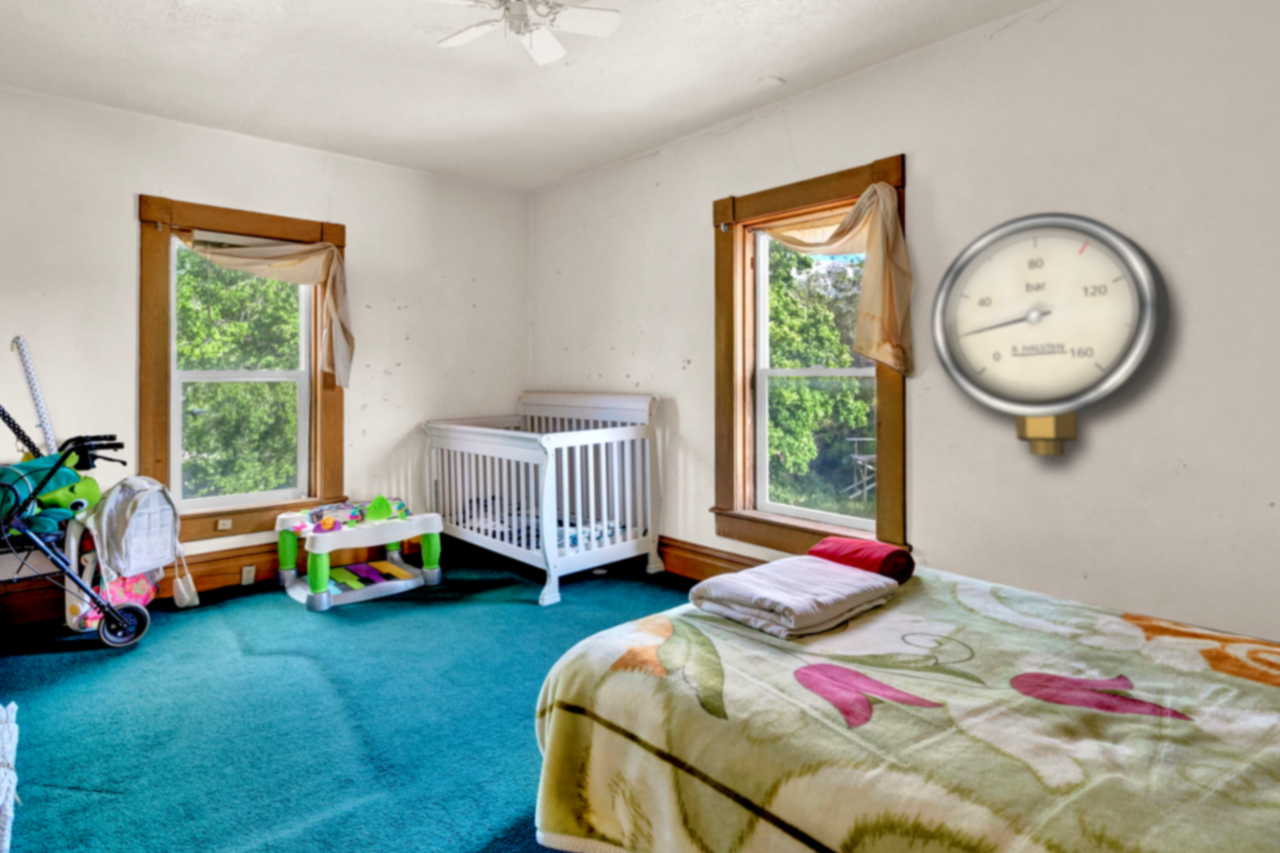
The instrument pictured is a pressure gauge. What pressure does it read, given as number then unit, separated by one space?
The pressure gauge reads 20 bar
